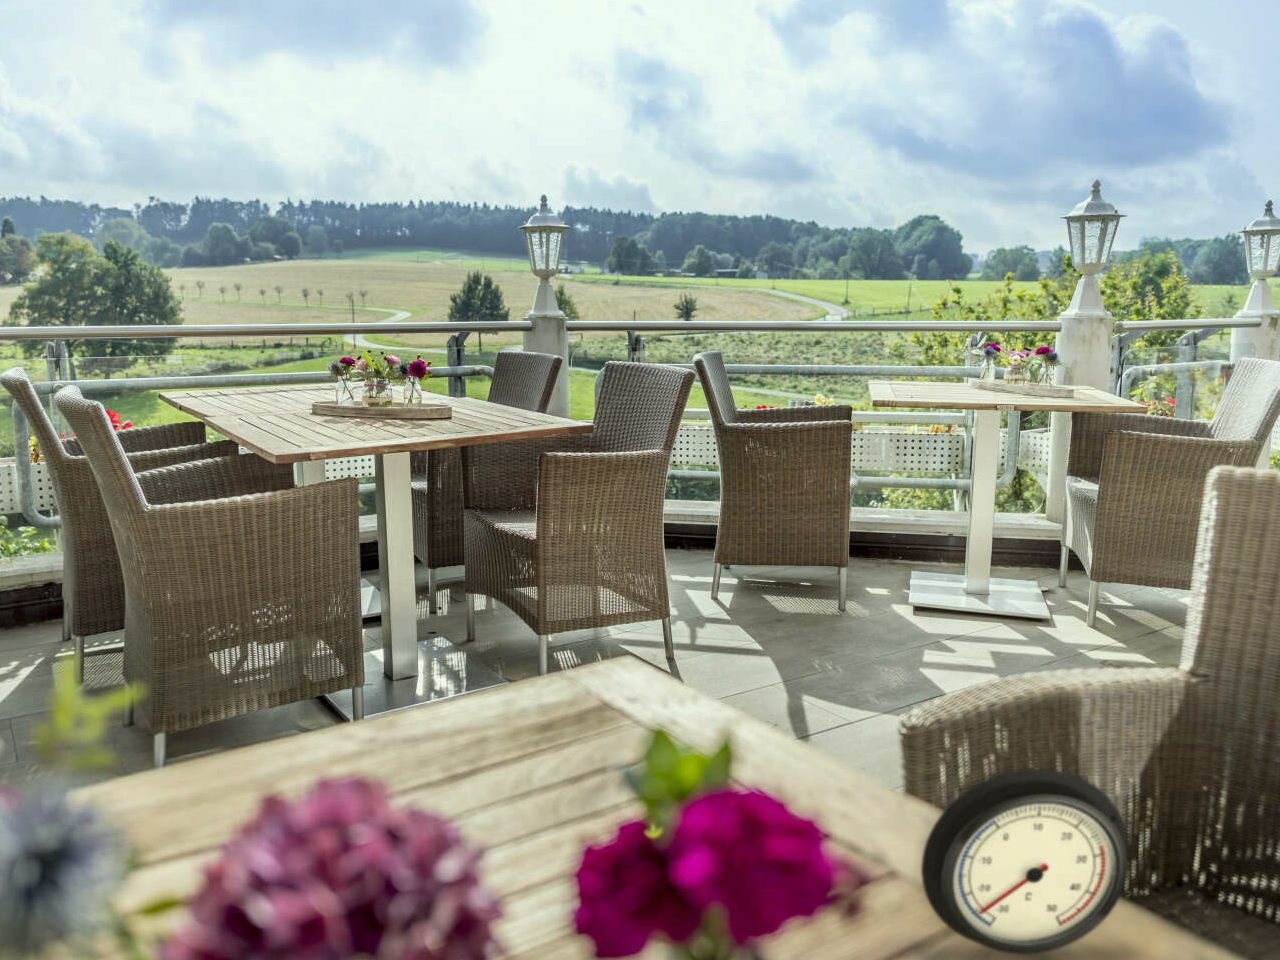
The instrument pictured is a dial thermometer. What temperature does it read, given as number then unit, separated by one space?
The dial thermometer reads -25 °C
